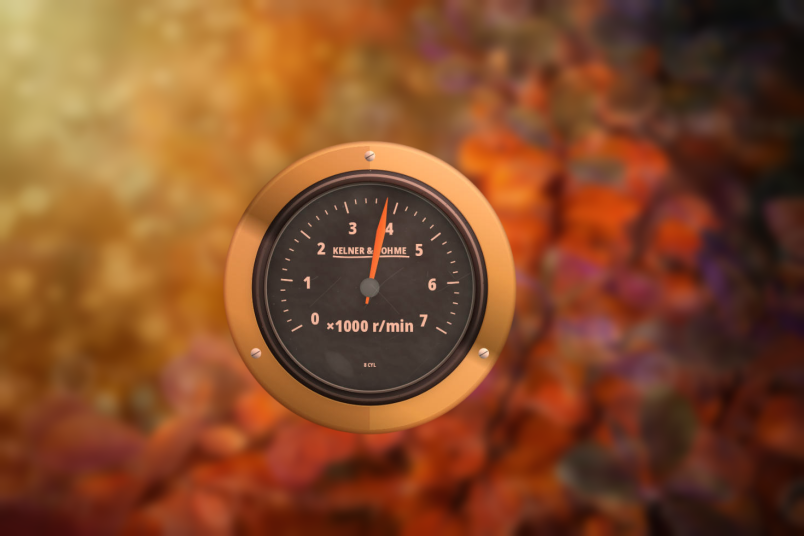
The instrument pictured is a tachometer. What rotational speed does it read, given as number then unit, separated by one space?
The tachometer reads 3800 rpm
